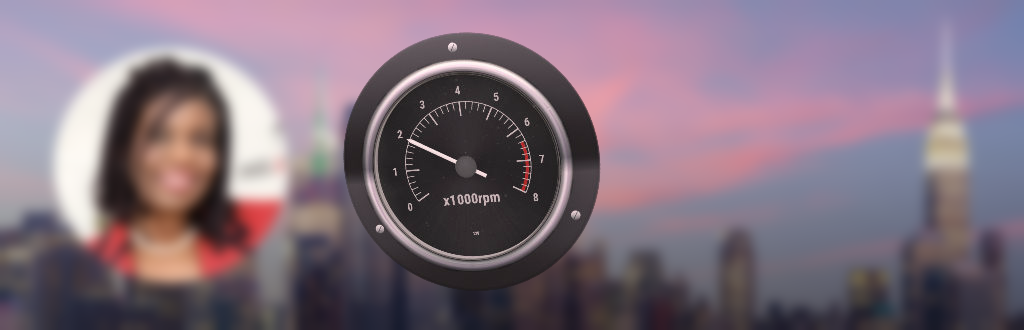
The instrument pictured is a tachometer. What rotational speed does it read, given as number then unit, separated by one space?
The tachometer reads 2000 rpm
